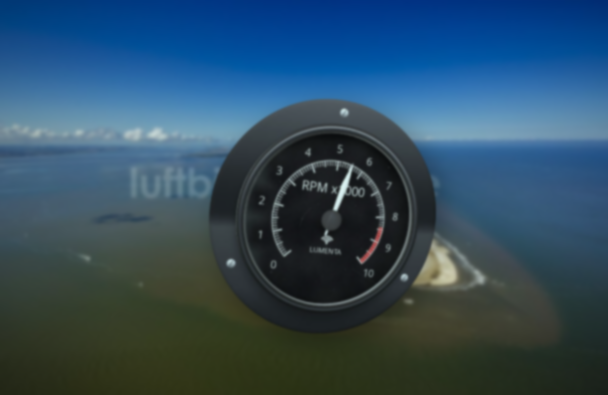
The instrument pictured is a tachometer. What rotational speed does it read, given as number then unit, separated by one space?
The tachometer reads 5500 rpm
